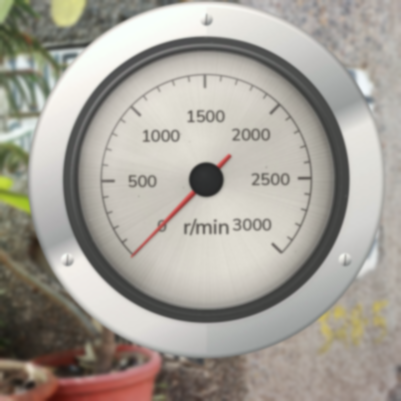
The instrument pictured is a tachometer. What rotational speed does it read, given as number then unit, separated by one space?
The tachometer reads 0 rpm
